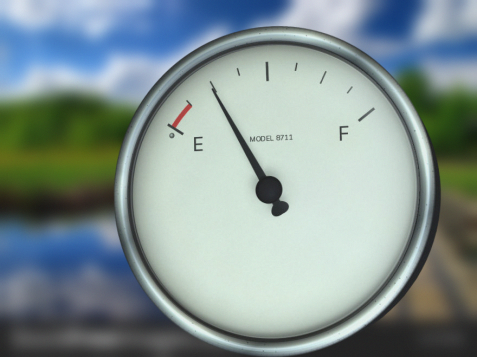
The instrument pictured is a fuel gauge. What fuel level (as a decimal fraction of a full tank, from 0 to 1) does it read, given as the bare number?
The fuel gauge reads 0.25
